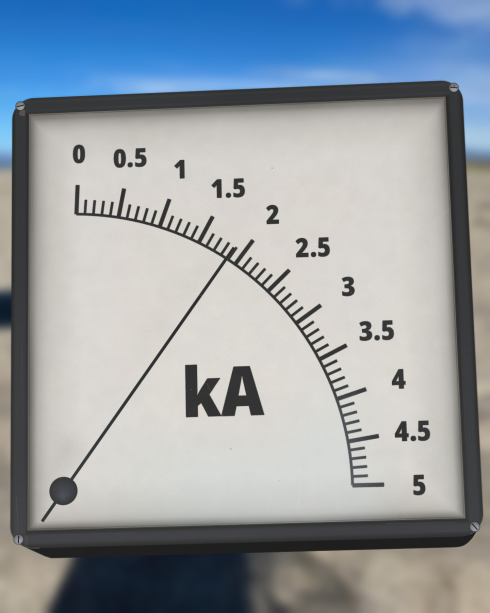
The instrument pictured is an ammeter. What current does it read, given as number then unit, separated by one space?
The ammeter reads 1.9 kA
